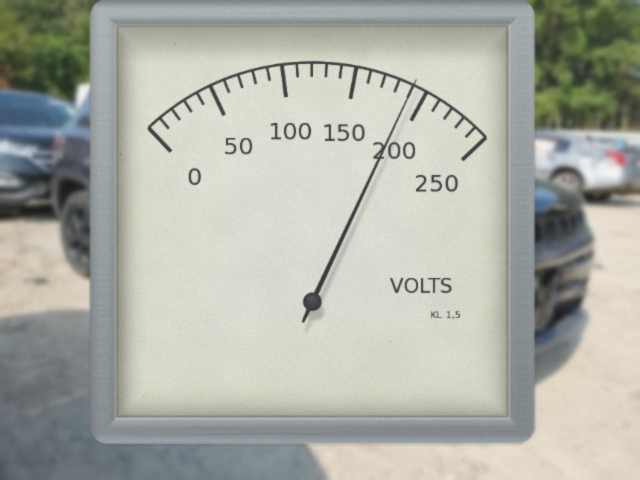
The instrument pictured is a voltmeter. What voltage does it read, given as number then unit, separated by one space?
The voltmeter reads 190 V
